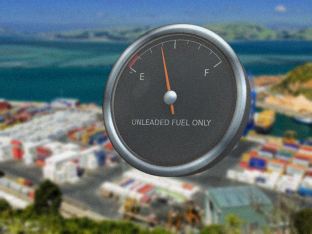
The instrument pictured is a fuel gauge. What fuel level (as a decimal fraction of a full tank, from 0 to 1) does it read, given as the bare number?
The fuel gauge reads 0.375
